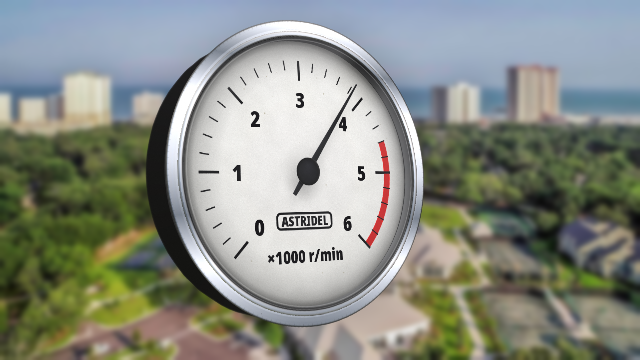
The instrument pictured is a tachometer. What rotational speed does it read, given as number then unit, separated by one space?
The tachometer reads 3800 rpm
